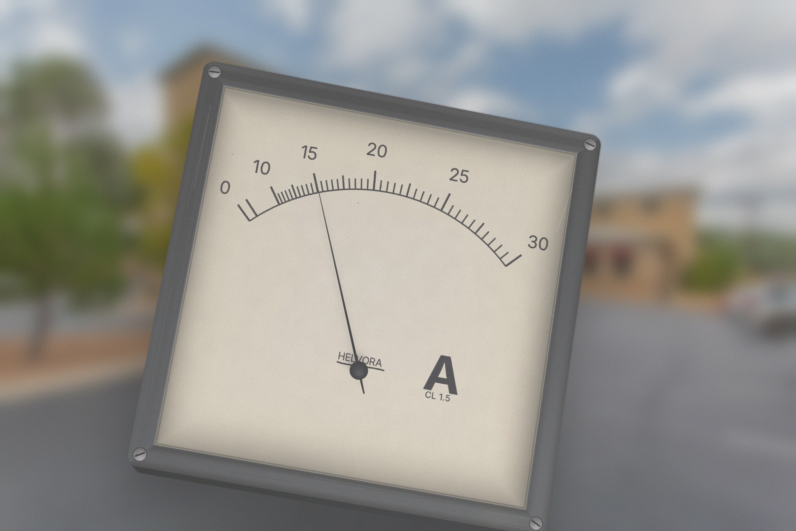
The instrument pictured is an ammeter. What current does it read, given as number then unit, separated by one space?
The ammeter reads 15 A
